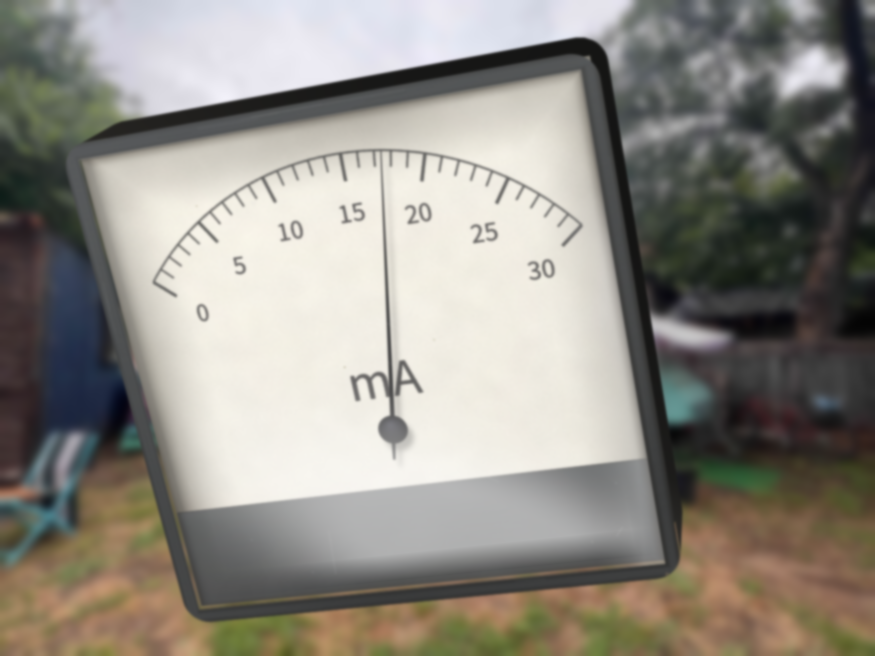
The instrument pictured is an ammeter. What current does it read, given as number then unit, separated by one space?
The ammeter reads 17.5 mA
